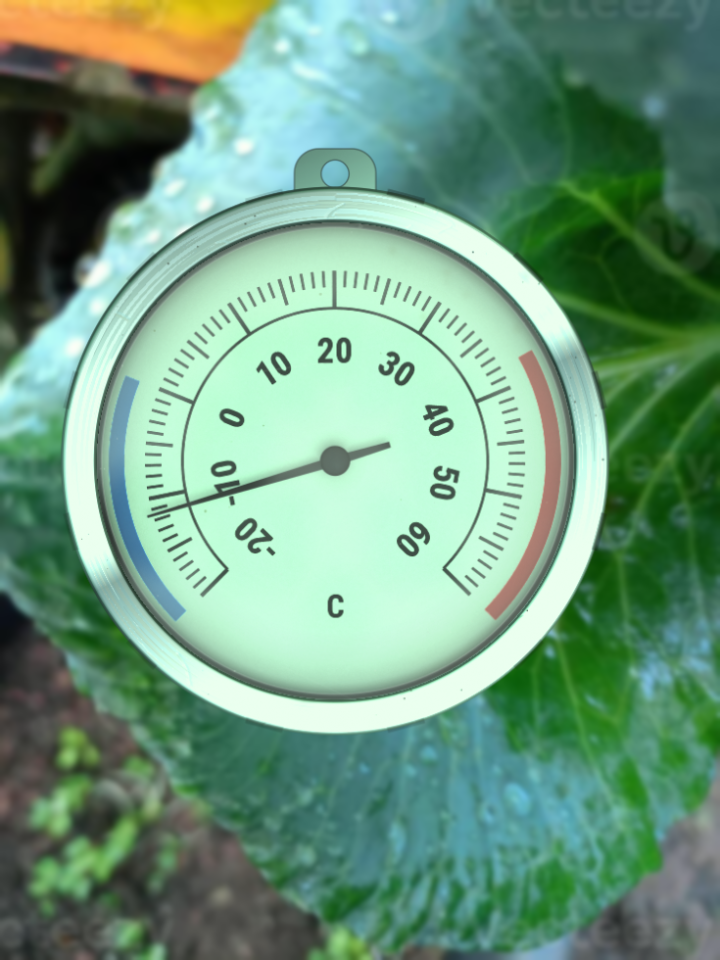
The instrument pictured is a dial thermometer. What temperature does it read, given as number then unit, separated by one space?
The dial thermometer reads -11.5 °C
